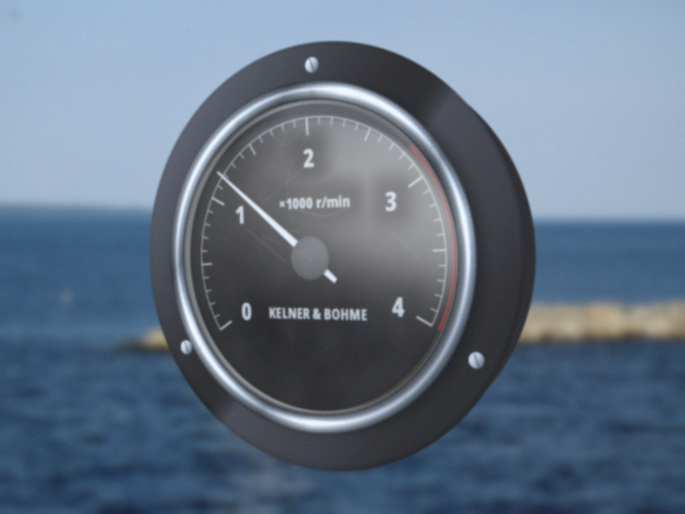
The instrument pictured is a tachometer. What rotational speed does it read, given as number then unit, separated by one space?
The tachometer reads 1200 rpm
